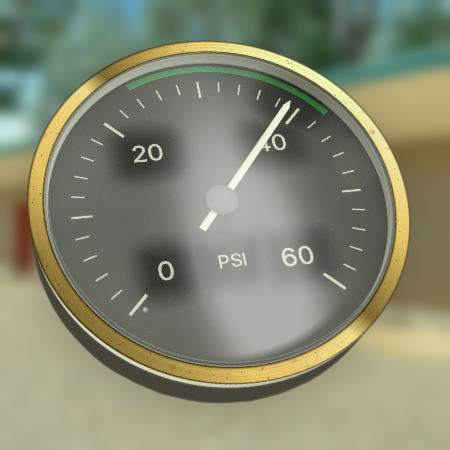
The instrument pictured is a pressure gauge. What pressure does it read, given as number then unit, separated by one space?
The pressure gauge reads 39 psi
